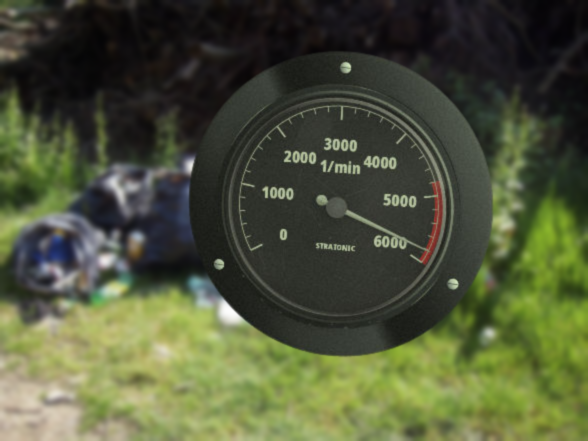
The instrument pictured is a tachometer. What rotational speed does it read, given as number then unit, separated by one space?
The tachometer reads 5800 rpm
